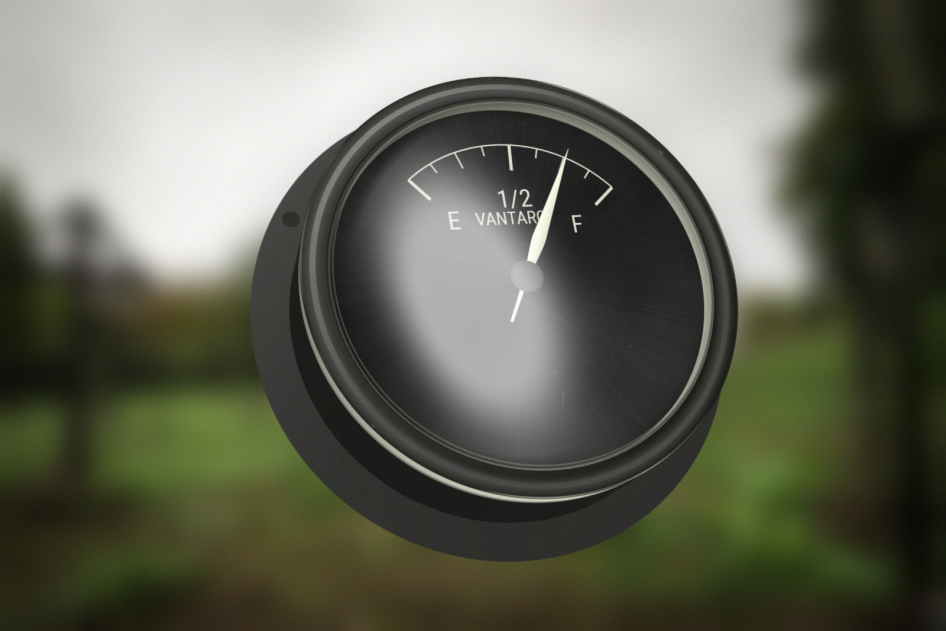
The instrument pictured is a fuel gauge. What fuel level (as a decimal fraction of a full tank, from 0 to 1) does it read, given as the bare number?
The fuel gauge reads 0.75
